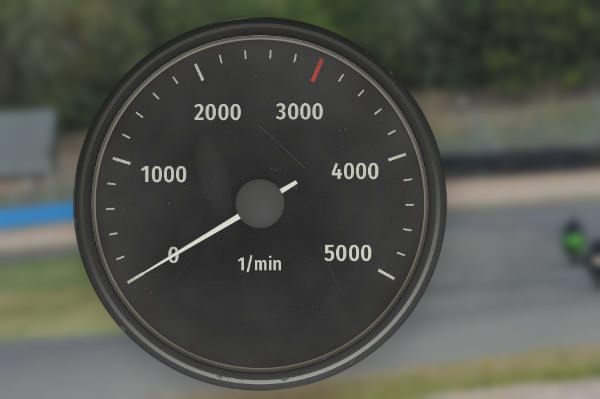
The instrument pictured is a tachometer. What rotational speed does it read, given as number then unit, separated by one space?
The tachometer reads 0 rpm
